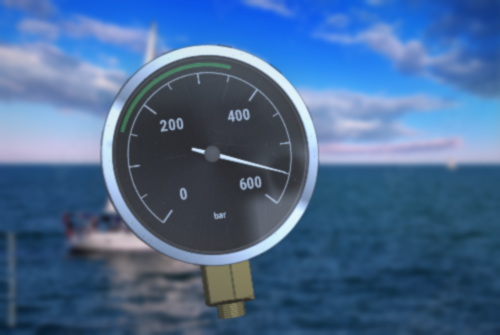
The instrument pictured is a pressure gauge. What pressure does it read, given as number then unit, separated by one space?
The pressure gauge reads 550 bar
